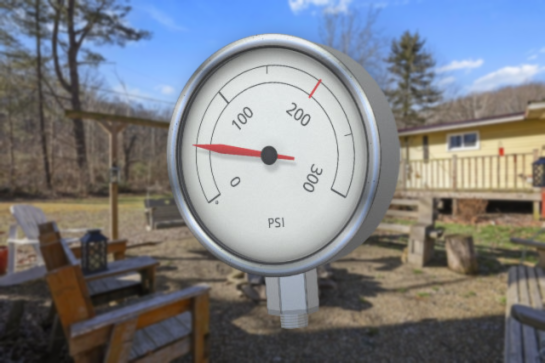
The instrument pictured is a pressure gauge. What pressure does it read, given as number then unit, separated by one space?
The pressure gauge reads 50 psi
